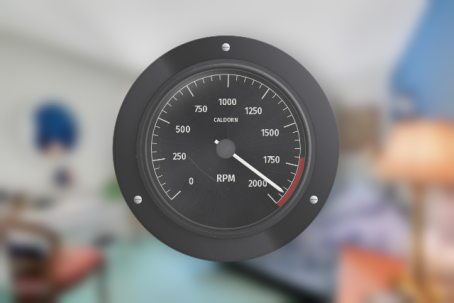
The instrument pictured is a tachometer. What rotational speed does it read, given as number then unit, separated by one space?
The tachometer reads 1925 rpm
